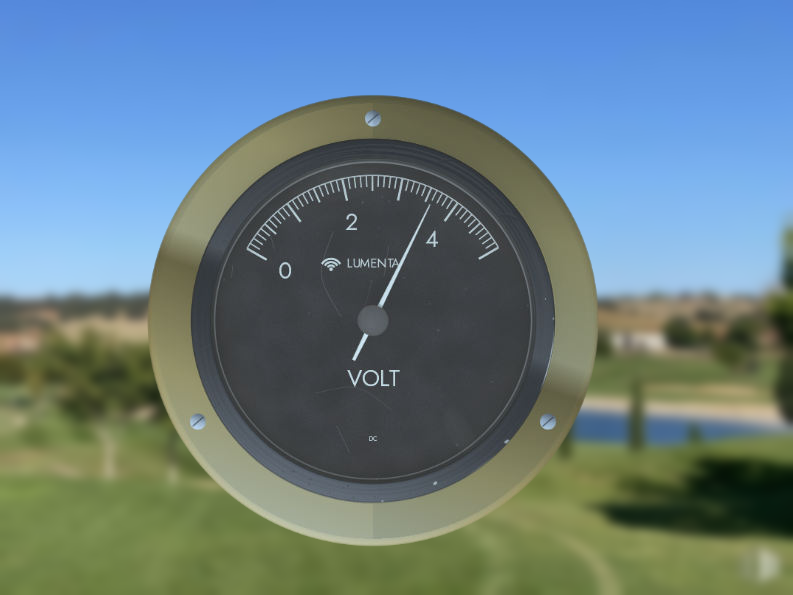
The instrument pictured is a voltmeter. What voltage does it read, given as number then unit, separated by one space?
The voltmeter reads 3.6 V
